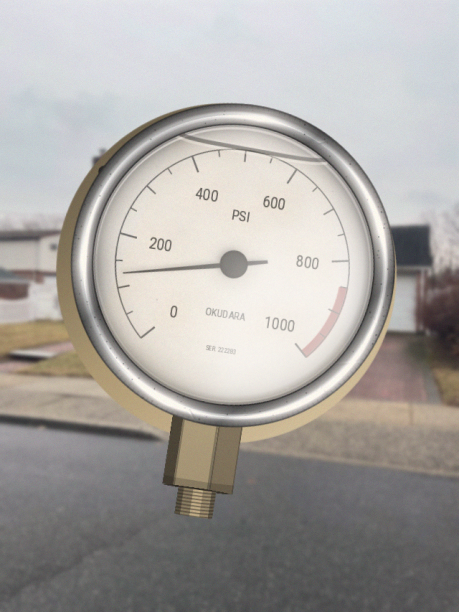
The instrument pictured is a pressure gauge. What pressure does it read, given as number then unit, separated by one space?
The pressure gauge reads 125 psi
